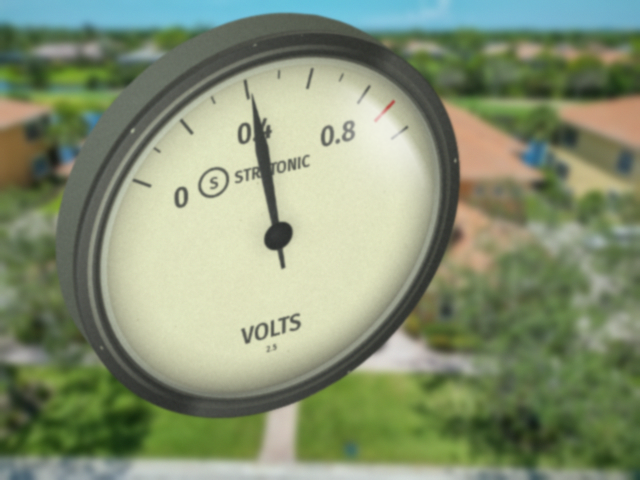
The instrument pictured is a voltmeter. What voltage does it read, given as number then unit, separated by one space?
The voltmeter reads 0.4 V
